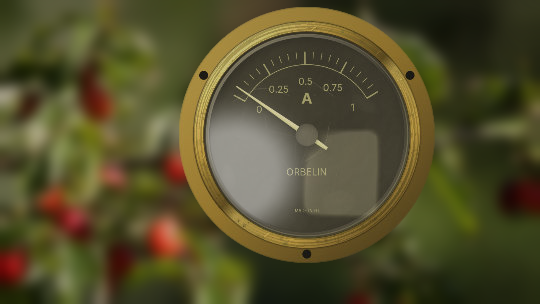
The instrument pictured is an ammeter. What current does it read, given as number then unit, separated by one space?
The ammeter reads 0.05 A
